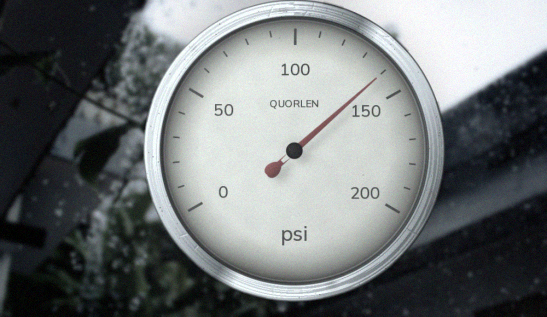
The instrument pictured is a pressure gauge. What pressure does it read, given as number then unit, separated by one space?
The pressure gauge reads 140 psi
